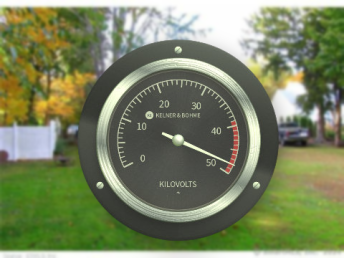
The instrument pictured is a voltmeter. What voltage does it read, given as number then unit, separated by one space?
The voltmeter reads 48 kV
